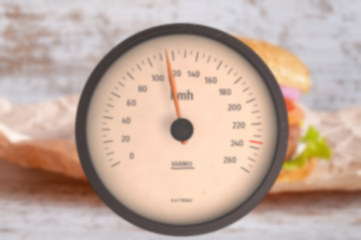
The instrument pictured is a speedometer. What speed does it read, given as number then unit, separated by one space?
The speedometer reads 115 km/h
